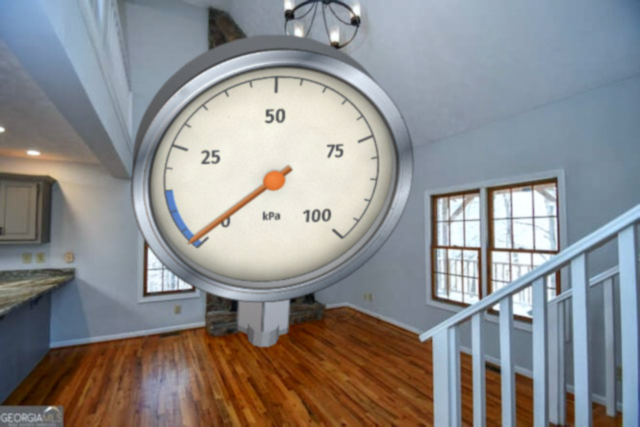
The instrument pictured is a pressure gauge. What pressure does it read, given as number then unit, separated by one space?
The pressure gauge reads 2.5 kPa
